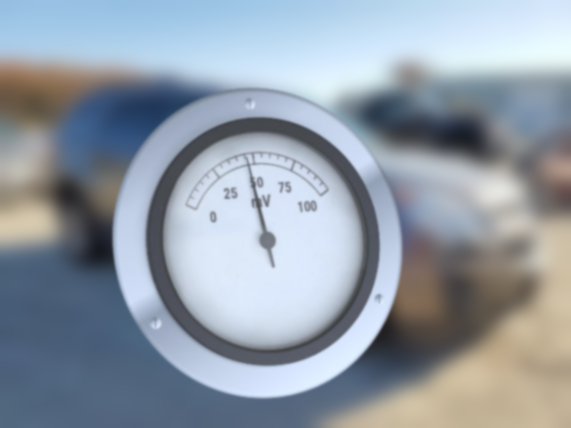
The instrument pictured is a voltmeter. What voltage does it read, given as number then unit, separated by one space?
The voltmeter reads 45 mV
